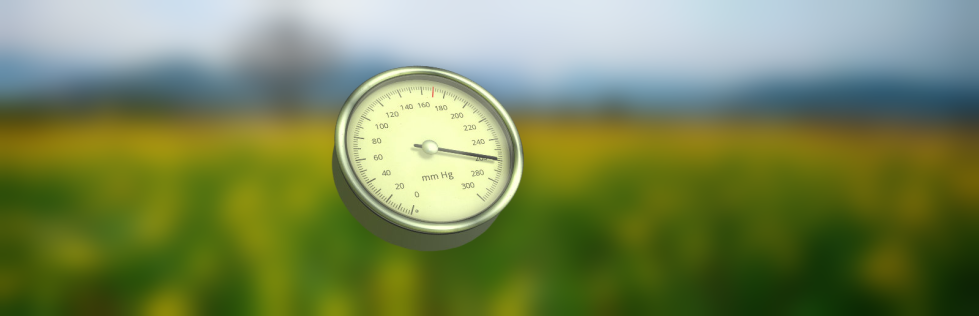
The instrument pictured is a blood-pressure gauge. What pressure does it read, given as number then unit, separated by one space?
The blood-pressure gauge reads 260 mmHg
